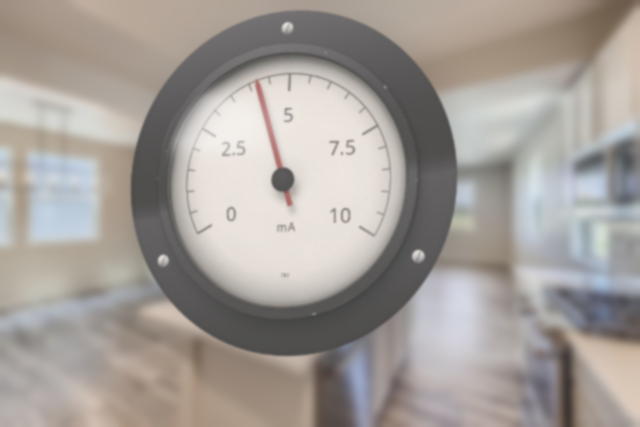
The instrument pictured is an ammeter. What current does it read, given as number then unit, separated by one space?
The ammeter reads 4.25 mA
